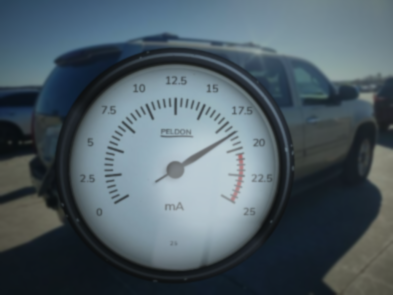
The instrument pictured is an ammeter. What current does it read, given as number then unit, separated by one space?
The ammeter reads 18.5 mA
